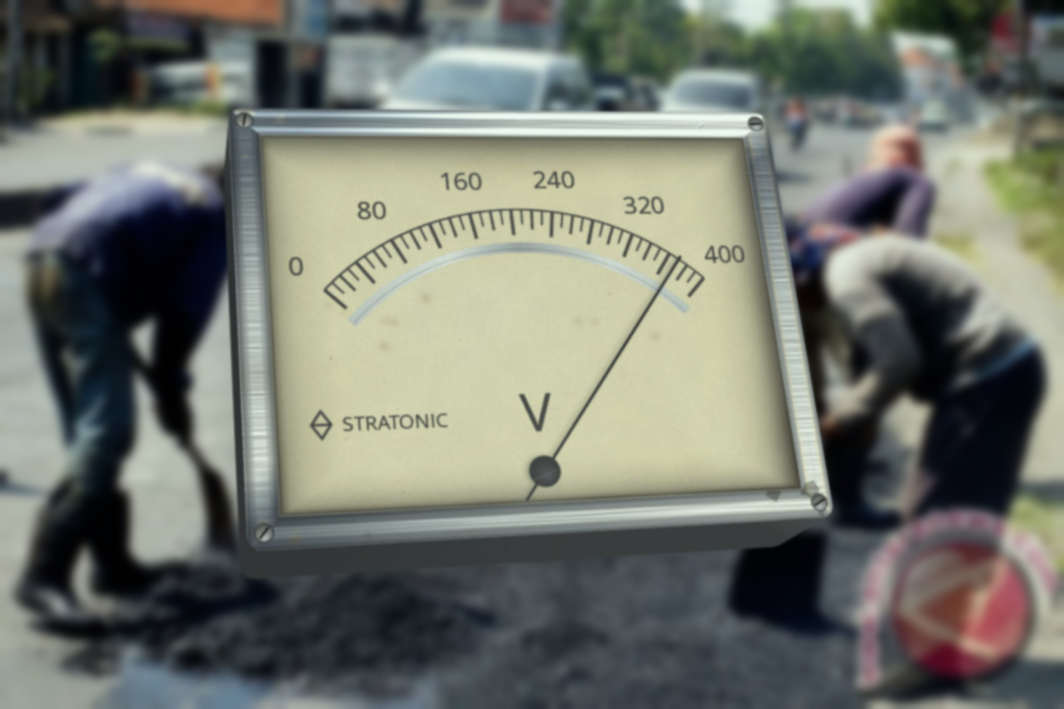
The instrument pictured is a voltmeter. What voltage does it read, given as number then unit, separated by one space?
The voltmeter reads 370 V
